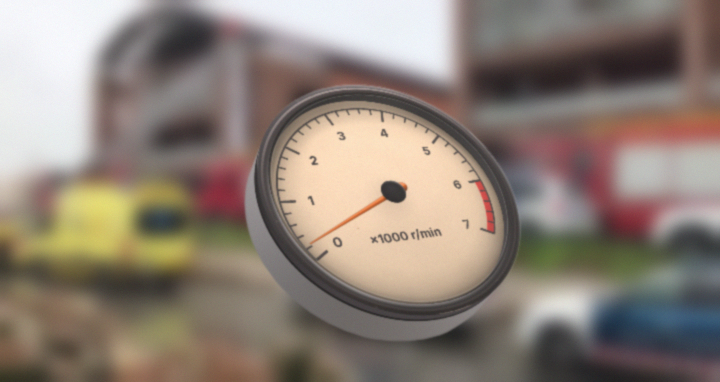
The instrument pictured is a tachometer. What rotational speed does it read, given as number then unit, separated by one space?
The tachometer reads 200 rpm
